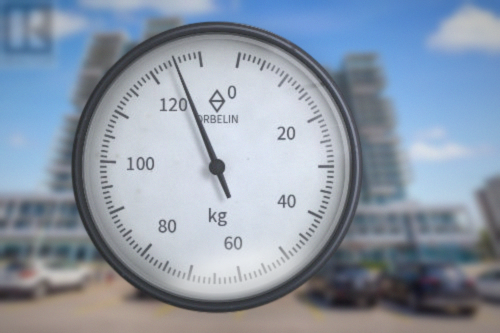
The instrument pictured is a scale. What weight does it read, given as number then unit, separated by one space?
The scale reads 125 kg
